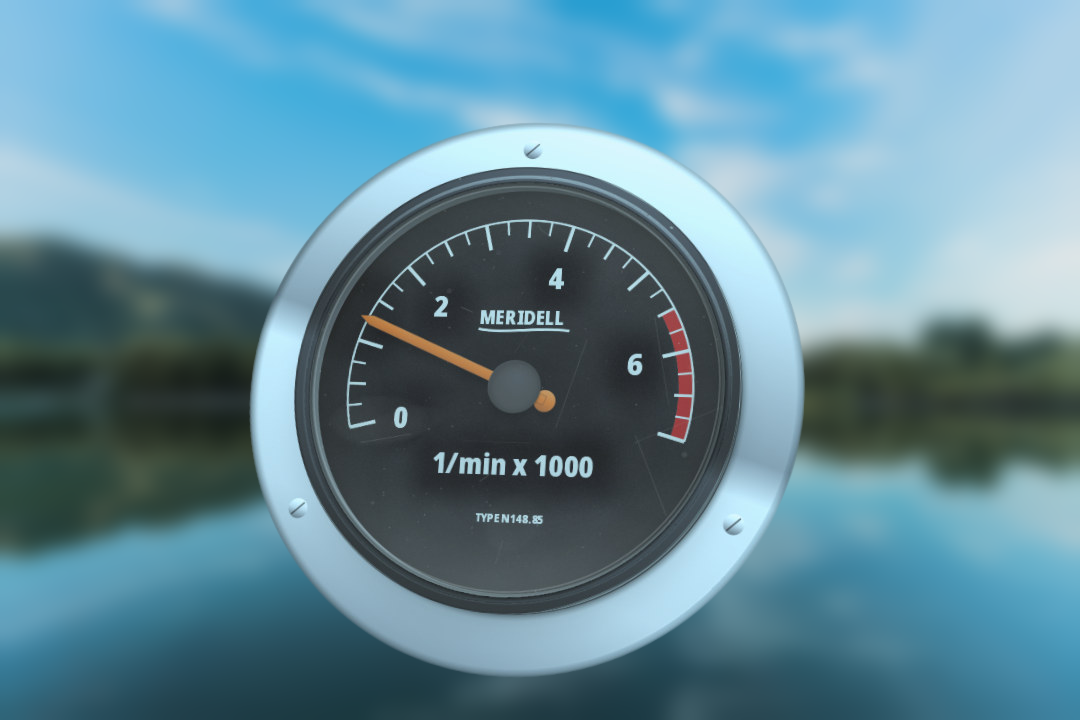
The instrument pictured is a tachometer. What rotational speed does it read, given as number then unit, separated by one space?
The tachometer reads 1250 rpm
